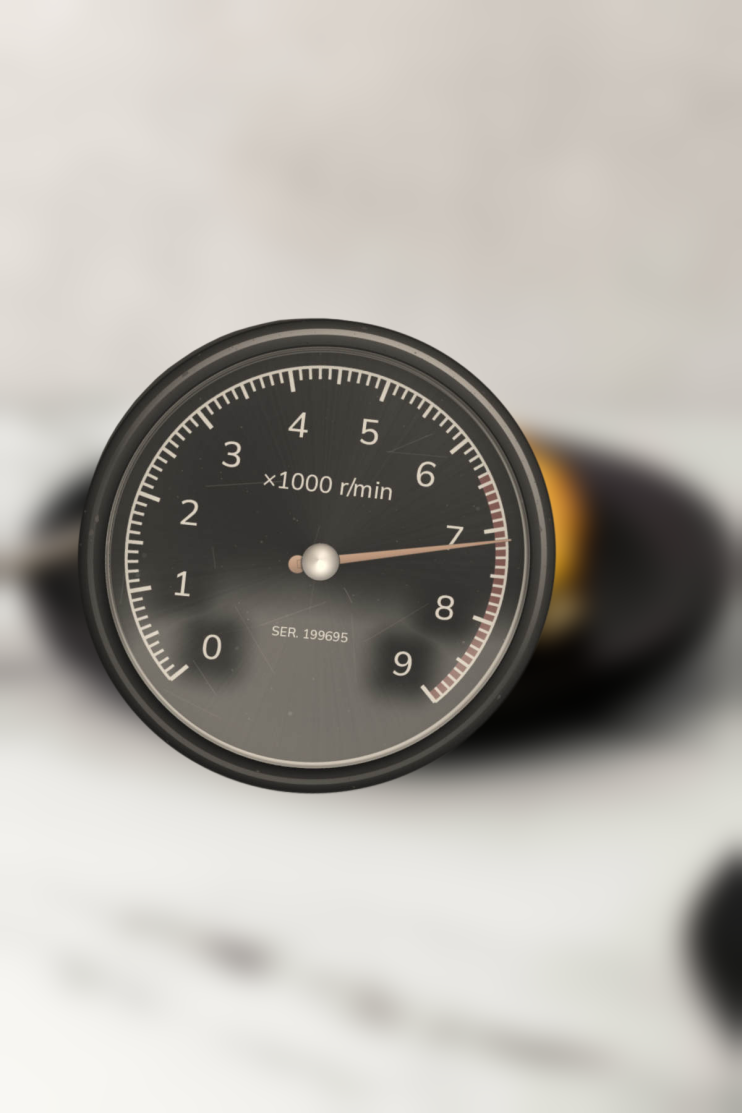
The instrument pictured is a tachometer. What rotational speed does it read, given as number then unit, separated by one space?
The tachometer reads 7100 rpm
